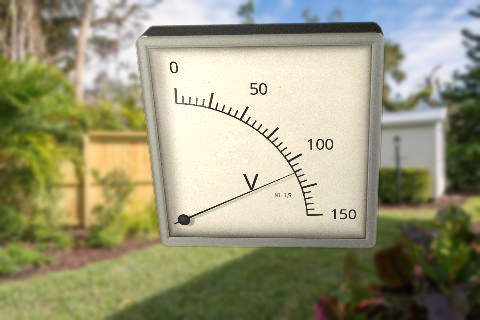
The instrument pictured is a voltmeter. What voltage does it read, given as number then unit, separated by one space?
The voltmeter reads 110 V
